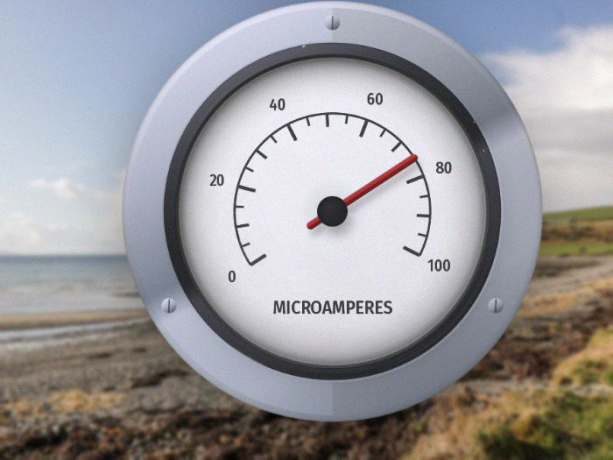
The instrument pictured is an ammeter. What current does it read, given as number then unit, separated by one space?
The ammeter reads 75 µA
